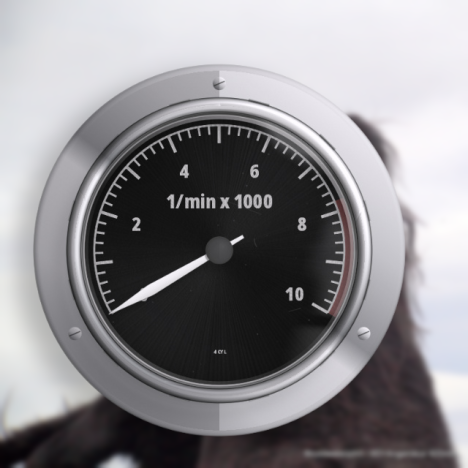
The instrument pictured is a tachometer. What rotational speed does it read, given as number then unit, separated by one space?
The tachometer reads 0 rpm
